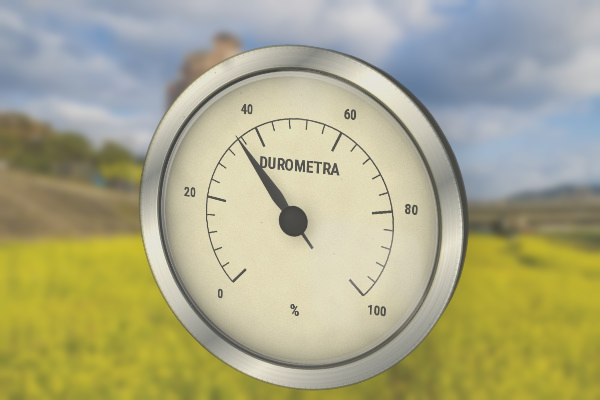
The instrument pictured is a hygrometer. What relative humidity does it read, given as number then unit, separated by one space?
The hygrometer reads 36 %
